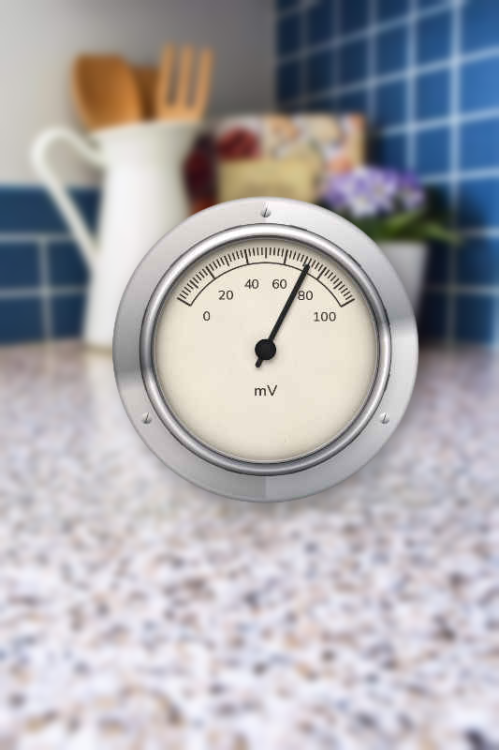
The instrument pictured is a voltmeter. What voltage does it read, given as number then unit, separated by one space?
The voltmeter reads 72 mV
